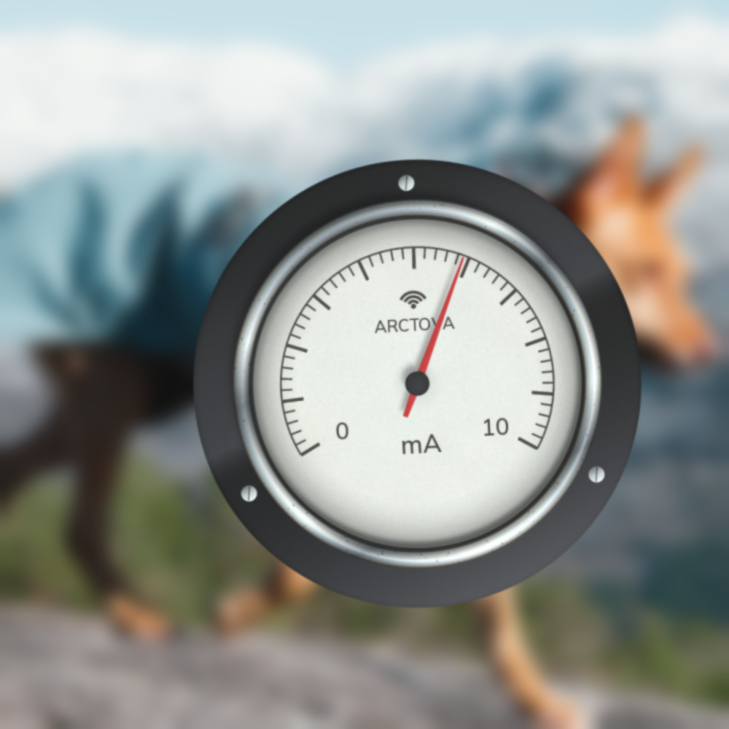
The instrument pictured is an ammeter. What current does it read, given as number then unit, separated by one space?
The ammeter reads 5.9 mA
